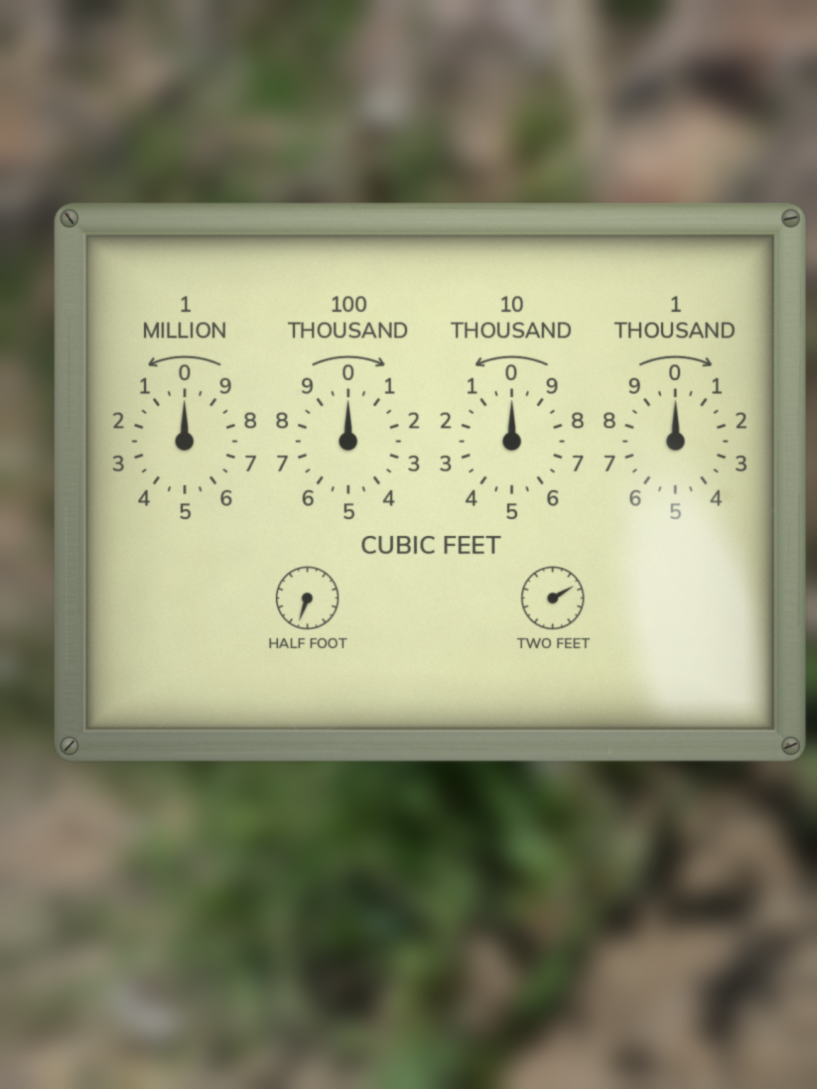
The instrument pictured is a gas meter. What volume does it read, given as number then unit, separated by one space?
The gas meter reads 0 ft³
